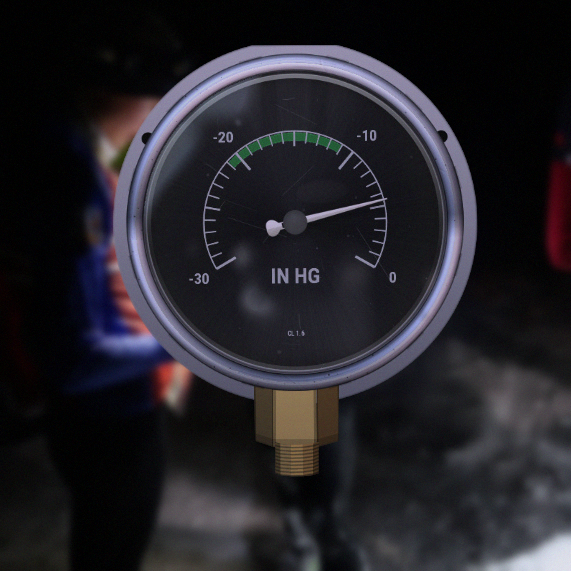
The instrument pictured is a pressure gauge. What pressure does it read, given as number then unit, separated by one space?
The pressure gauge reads -5.5 inHg
